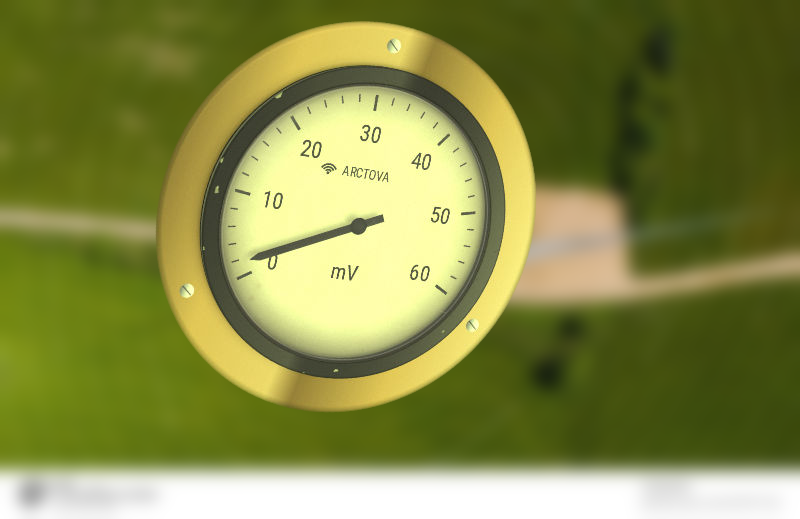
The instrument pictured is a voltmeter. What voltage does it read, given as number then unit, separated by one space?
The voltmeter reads 2 mV
